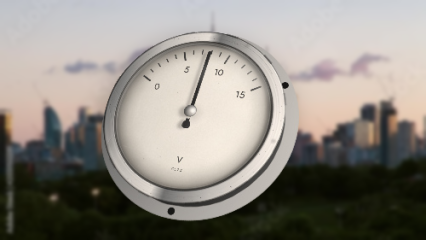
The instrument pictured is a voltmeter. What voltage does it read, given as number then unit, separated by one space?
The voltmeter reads 8 V
